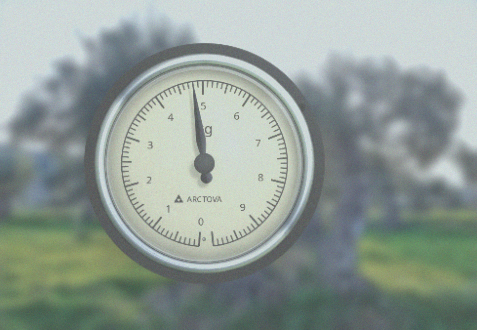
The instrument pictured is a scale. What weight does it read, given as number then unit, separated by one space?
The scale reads 4.8 kg
